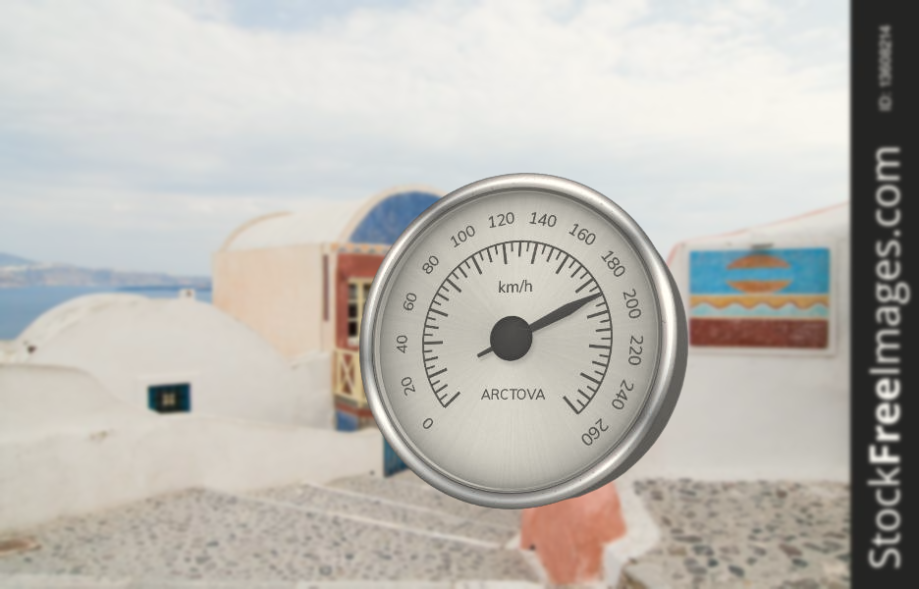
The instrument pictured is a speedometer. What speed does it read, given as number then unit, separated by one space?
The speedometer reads 190 km/h
